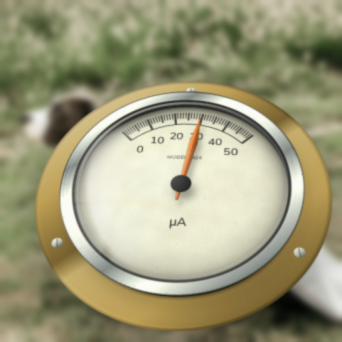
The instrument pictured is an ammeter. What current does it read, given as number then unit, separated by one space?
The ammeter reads 30 µA
